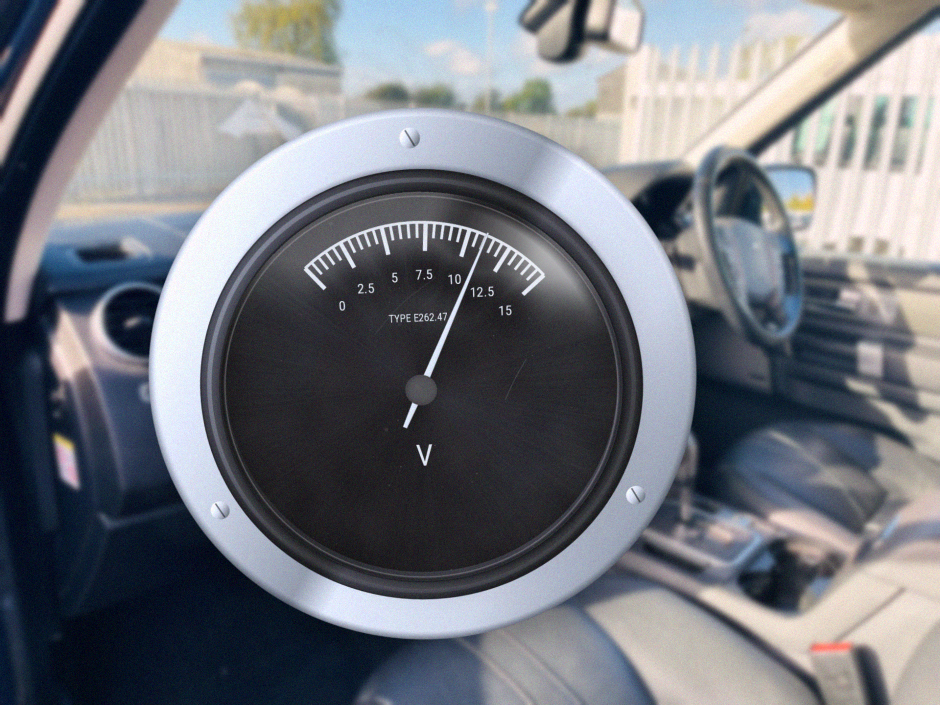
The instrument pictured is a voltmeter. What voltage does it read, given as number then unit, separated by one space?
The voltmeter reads 11 V
